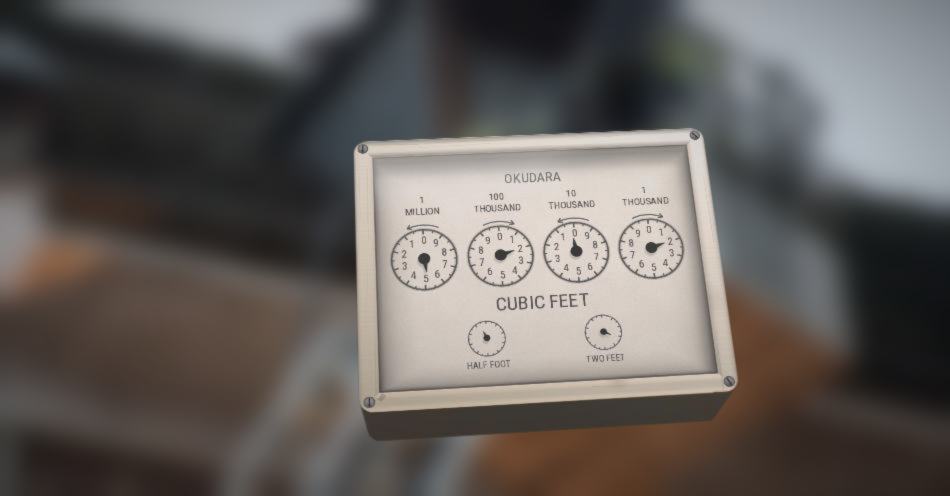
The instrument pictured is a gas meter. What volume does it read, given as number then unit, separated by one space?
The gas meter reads 520200 ft³
